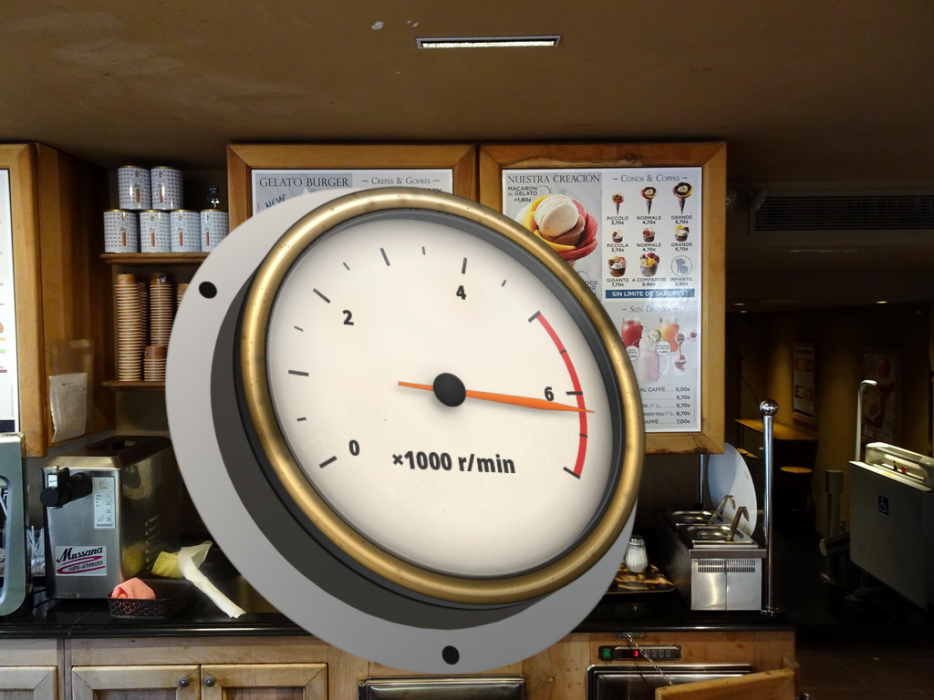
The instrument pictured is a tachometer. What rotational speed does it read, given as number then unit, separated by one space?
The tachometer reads 6250 rpm
